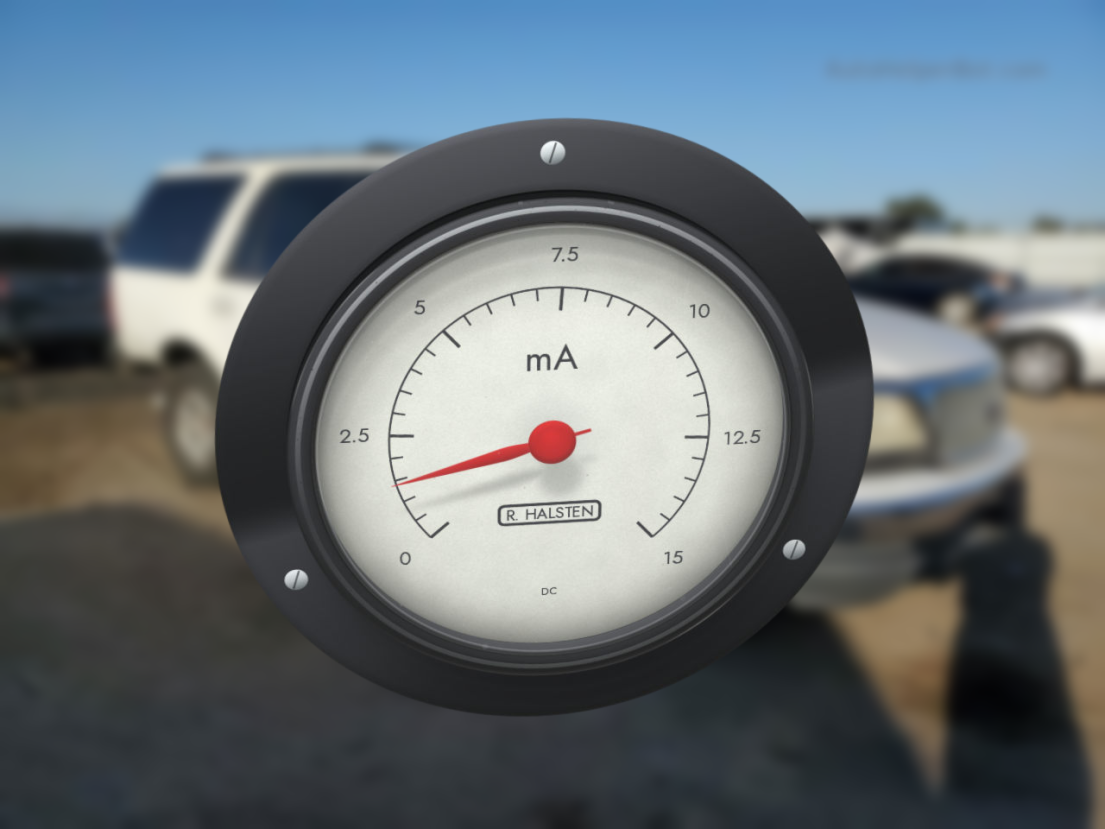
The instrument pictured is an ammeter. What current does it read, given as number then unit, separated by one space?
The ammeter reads 1.5 mA
